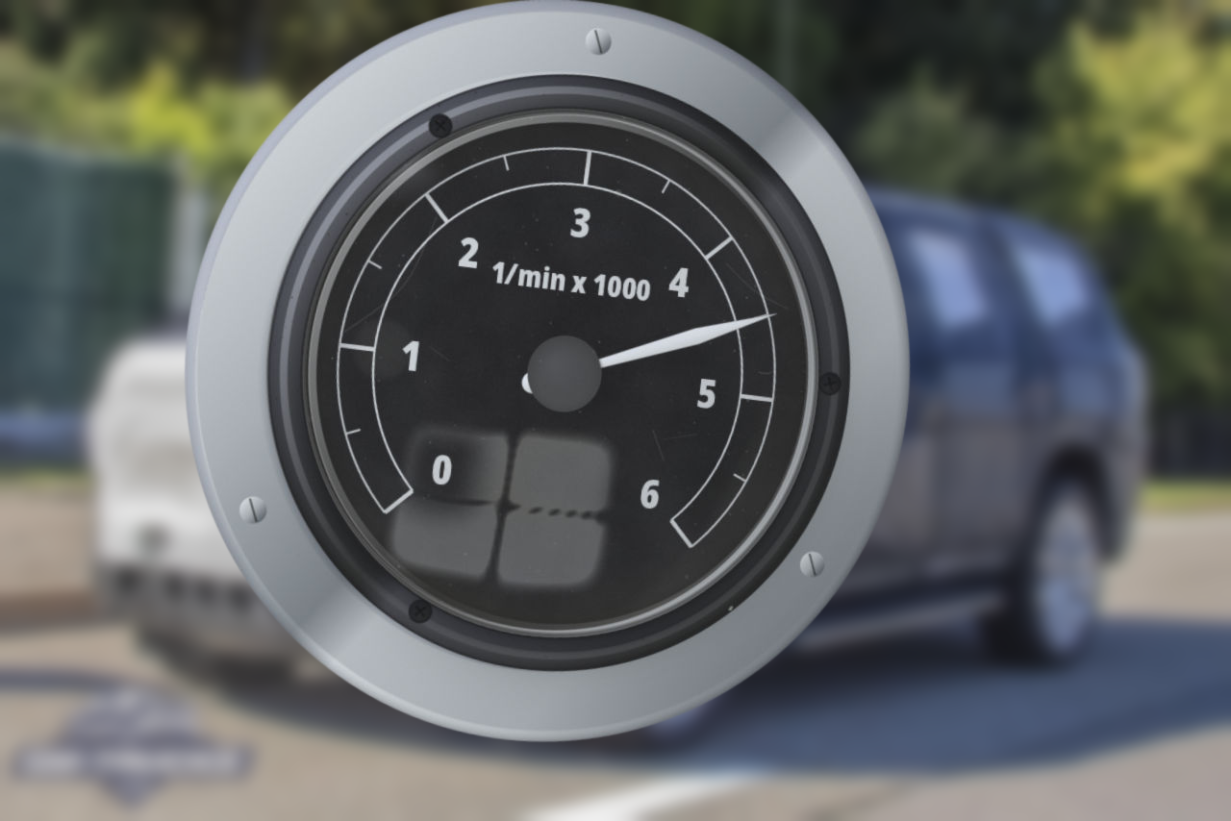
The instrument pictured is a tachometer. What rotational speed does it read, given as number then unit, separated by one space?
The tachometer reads 4500 rpm
